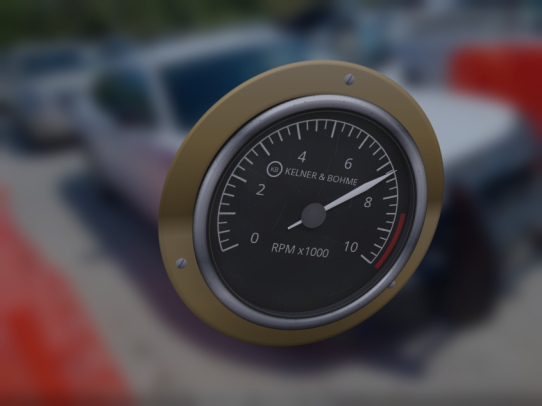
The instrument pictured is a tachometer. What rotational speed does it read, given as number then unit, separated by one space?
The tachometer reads 7250 rpm
